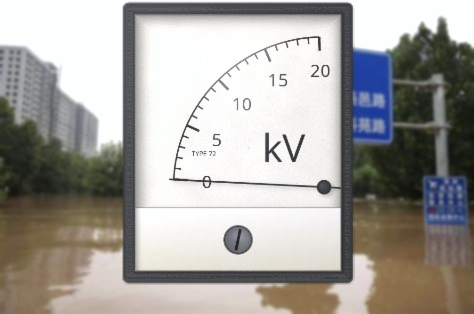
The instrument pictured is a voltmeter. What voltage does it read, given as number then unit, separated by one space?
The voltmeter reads 0 kV
